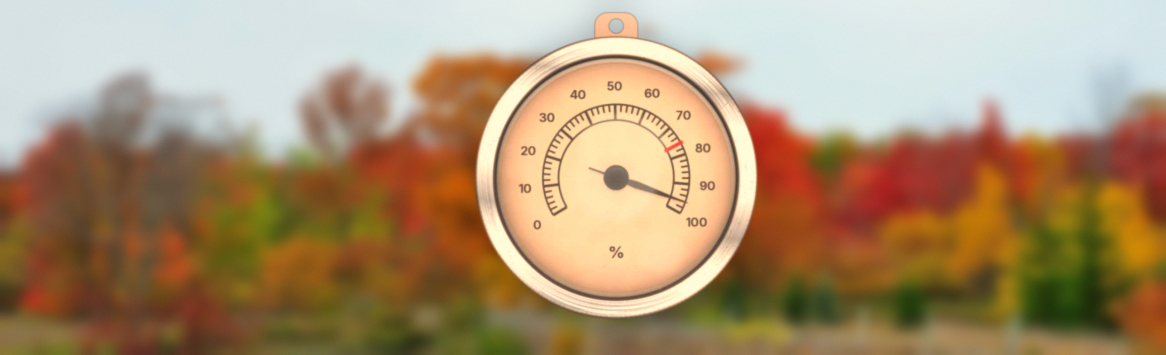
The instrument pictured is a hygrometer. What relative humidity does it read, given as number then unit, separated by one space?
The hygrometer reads 96 %
